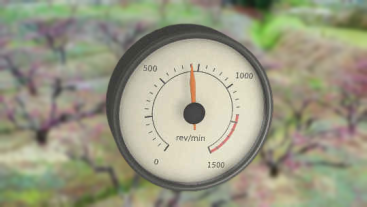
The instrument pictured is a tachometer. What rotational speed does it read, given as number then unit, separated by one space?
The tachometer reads 700 rpm
